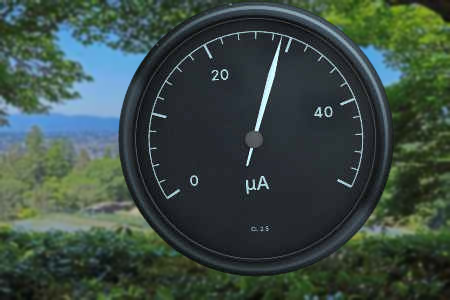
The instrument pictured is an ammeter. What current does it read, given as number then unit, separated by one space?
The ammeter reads 29 µA
